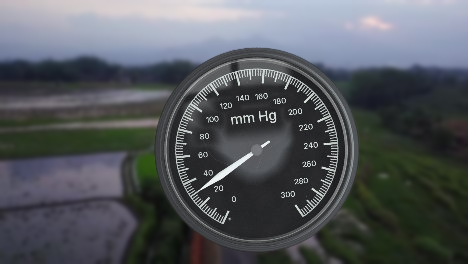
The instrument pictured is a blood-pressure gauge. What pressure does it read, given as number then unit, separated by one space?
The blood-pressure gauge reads 30 mmHg
